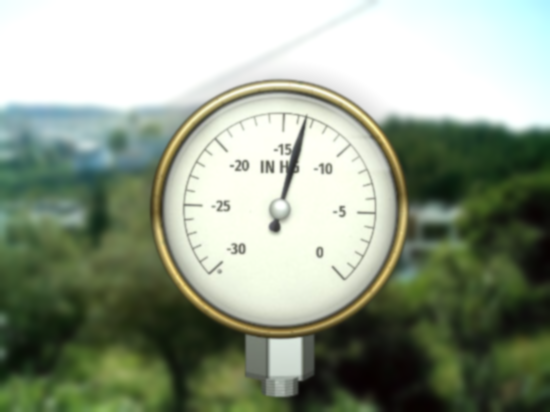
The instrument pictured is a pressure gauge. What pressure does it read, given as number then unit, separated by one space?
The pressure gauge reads -13.5 inHg
